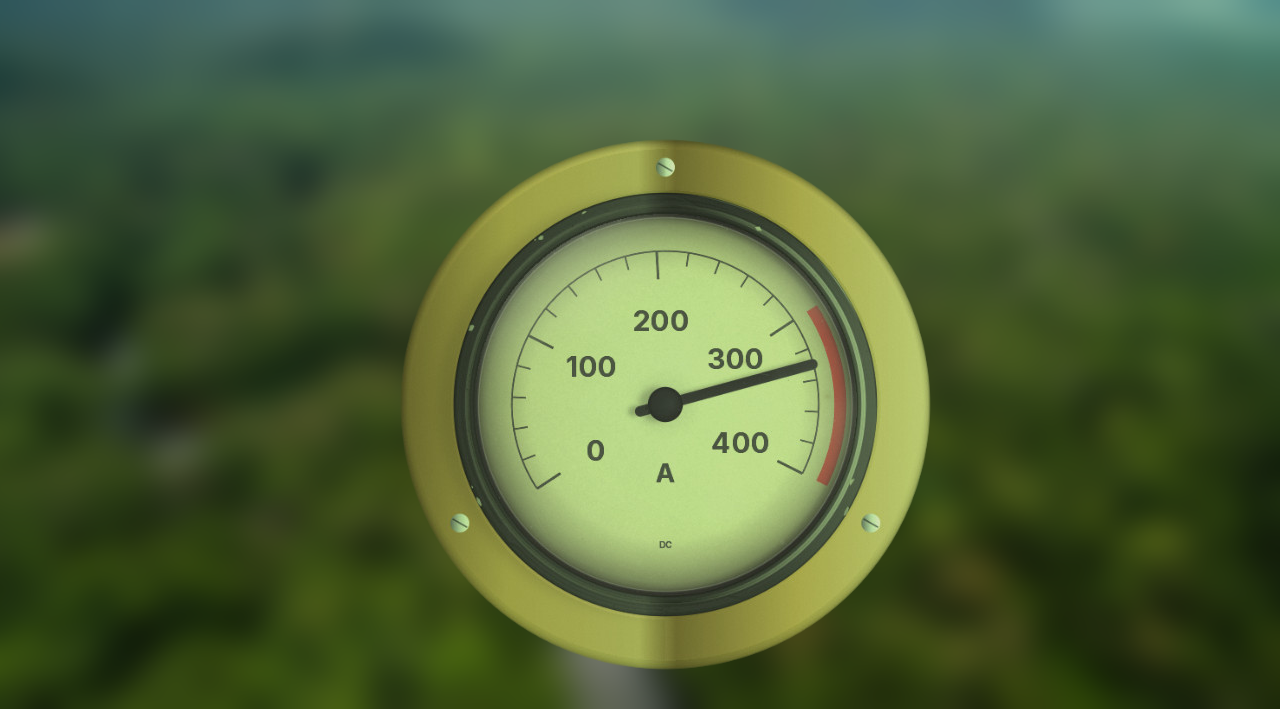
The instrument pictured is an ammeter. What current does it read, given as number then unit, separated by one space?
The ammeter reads 330 A
